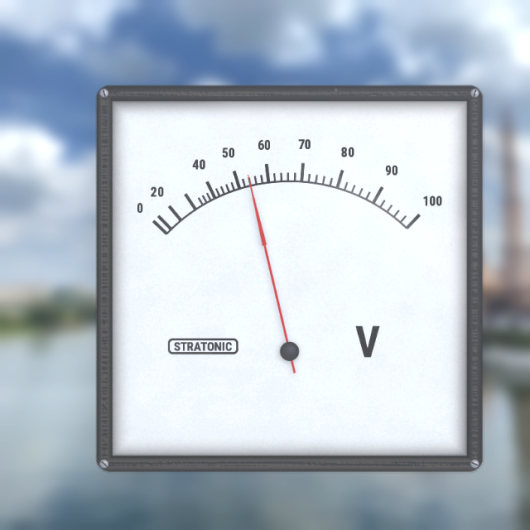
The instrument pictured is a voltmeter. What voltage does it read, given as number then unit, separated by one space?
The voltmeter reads 54 V
